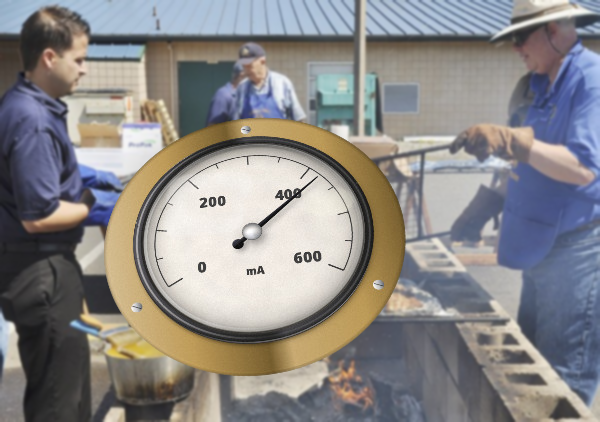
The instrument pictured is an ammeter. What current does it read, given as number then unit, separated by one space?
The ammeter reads 425 mA
